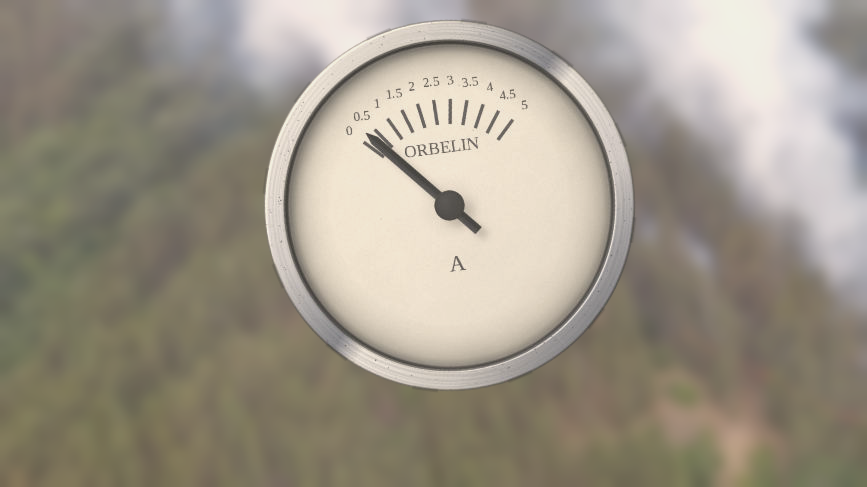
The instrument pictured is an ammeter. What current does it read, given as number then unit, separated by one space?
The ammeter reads 0.25 A
